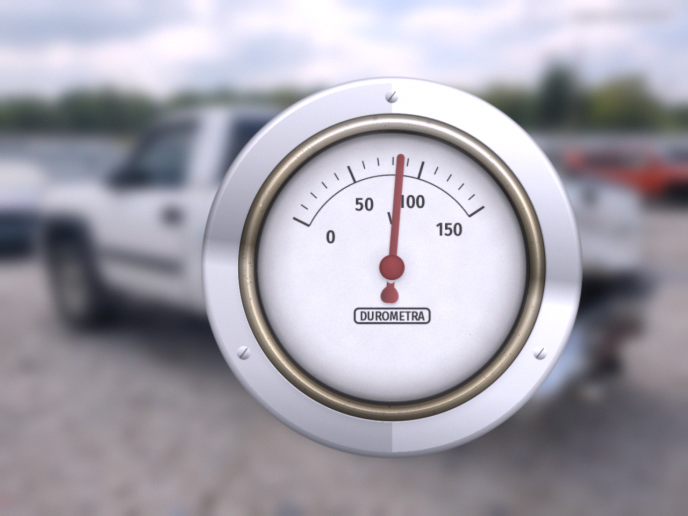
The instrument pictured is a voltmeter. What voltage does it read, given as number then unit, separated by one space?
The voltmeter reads 85 V
